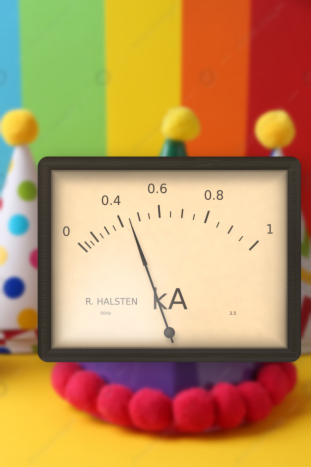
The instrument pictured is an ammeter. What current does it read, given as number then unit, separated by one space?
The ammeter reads 0.45 kA
